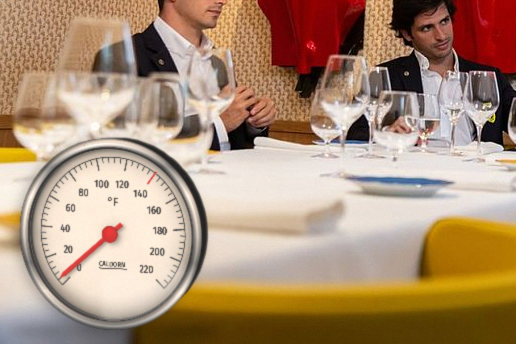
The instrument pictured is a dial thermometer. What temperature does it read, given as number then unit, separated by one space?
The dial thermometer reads 4 °F
